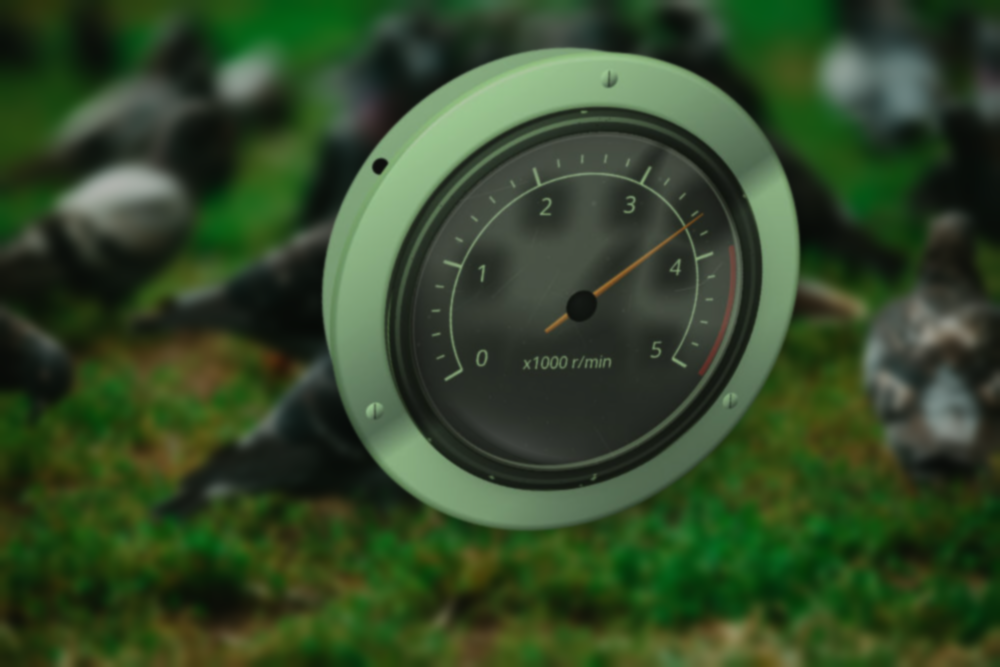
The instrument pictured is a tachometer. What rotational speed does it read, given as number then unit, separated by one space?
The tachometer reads 3600 rpm
